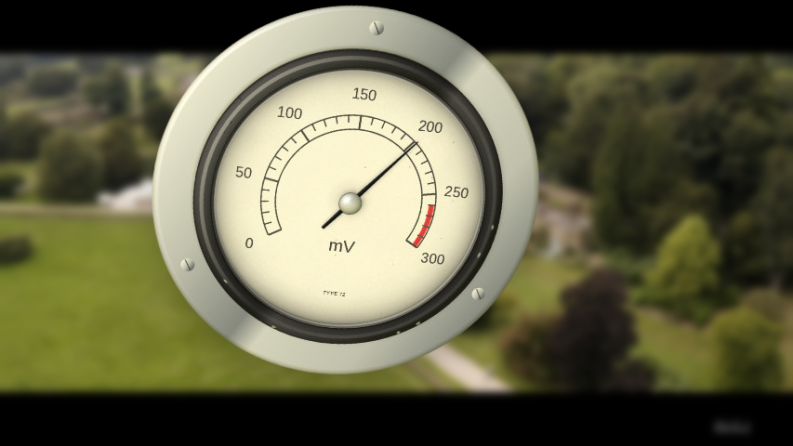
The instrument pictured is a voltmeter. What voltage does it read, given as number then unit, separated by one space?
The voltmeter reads 200 mV
